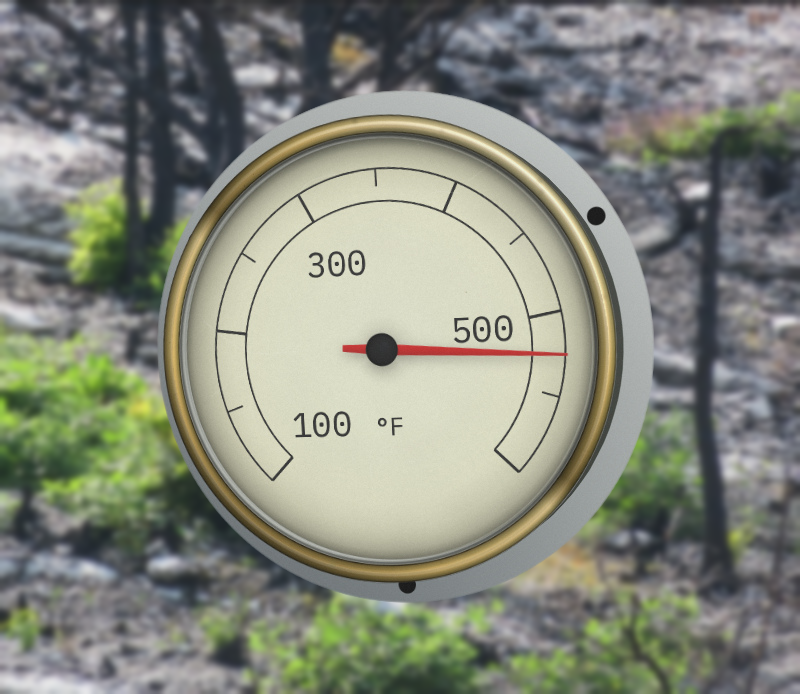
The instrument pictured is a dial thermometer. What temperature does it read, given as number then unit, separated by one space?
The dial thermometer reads 525 °F
